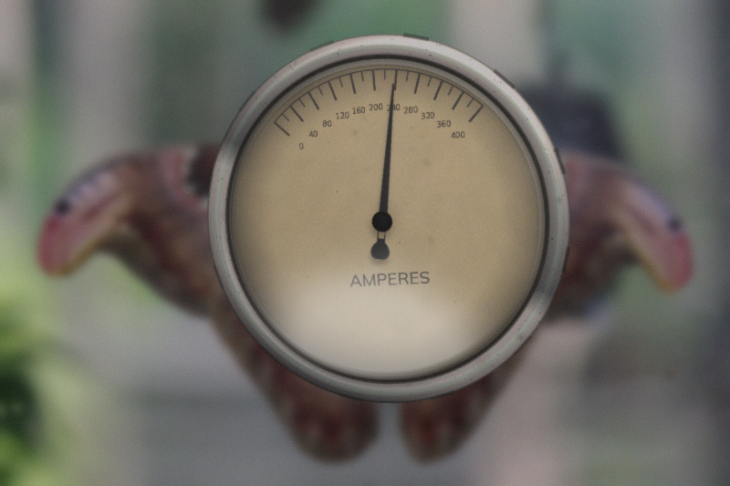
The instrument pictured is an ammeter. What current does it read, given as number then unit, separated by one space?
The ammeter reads 240 A
